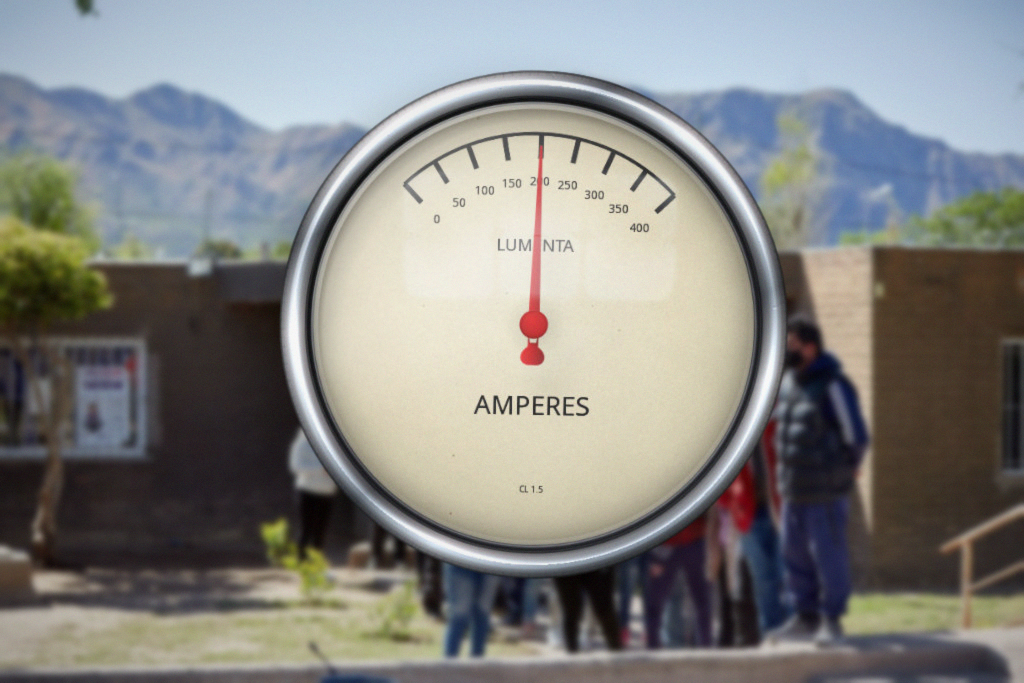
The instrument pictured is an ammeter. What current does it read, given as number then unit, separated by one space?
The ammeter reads 200 A
